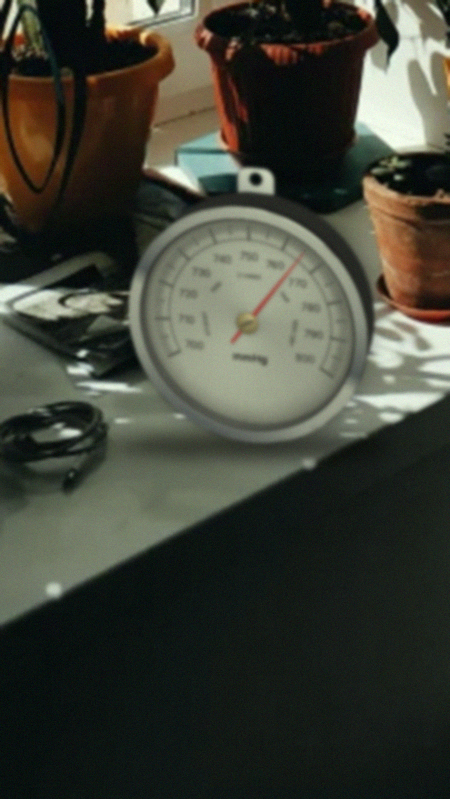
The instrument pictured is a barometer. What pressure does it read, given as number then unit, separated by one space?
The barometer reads 765 mmHg
